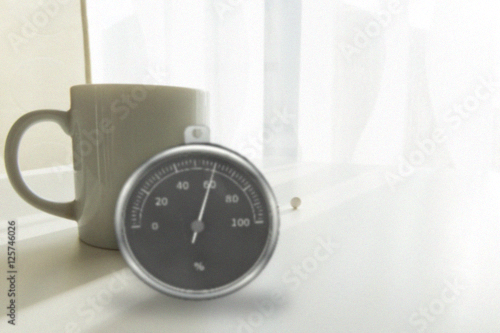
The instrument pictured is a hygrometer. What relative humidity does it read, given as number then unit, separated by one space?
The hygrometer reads 60 %
